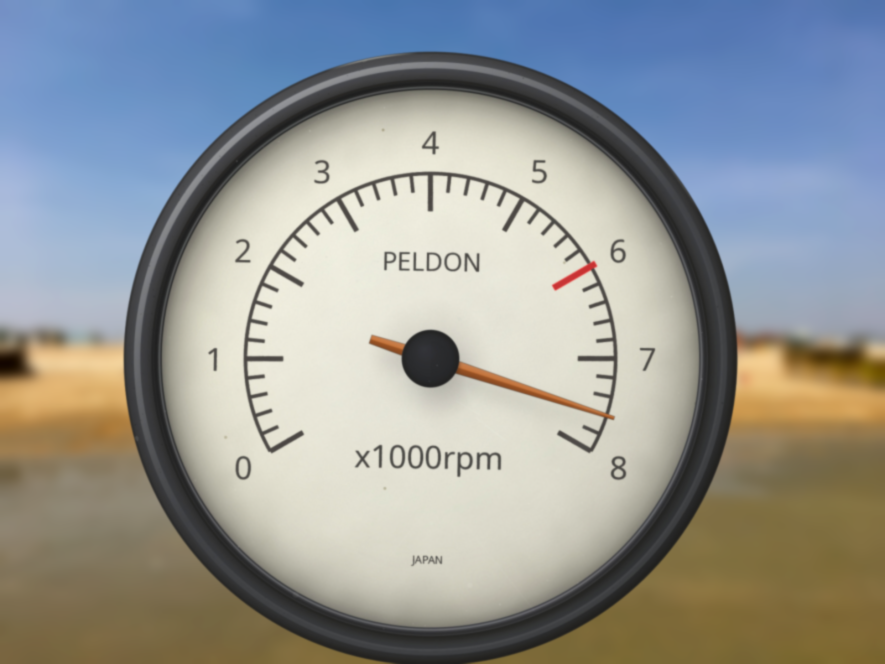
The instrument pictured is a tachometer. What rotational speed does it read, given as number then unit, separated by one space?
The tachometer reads 7600 rpm
